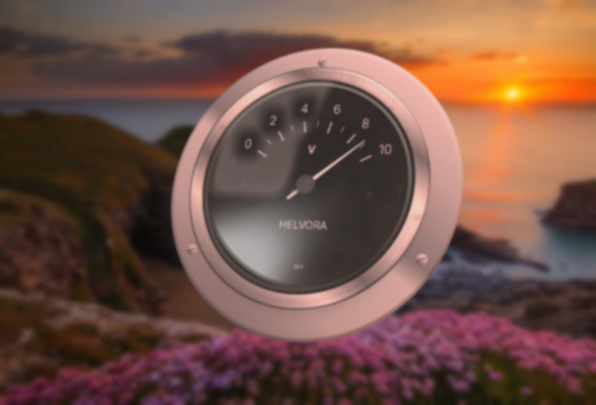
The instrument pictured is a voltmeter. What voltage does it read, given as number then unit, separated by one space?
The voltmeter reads 9 V
